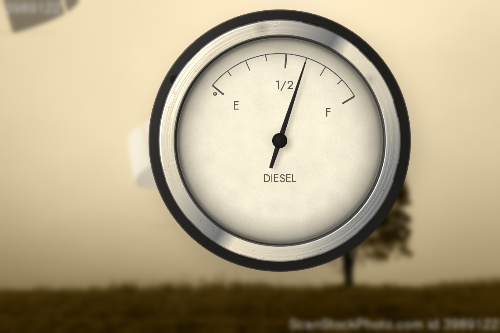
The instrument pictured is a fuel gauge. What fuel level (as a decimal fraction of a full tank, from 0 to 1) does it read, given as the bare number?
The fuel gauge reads 0.625
